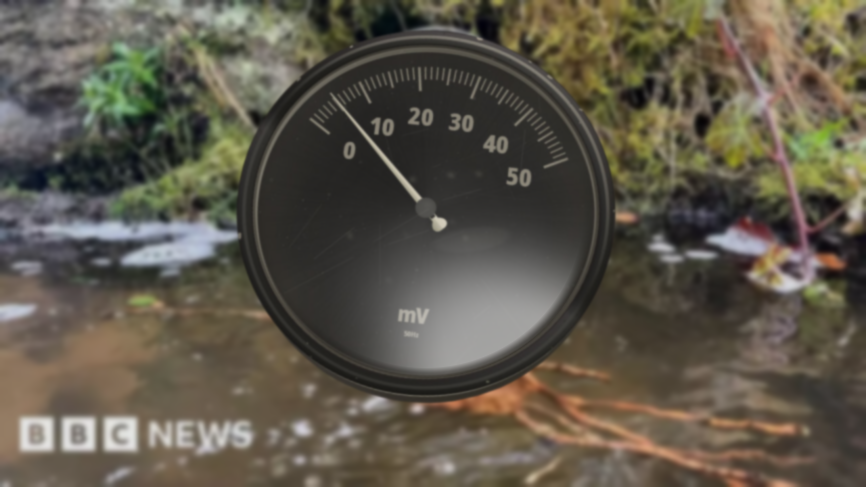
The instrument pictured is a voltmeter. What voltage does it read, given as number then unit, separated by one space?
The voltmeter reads 5 mV
